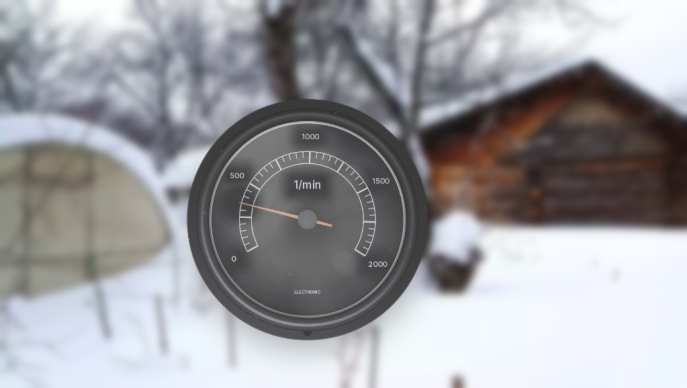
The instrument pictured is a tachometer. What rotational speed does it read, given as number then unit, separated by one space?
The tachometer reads 350 rpm
